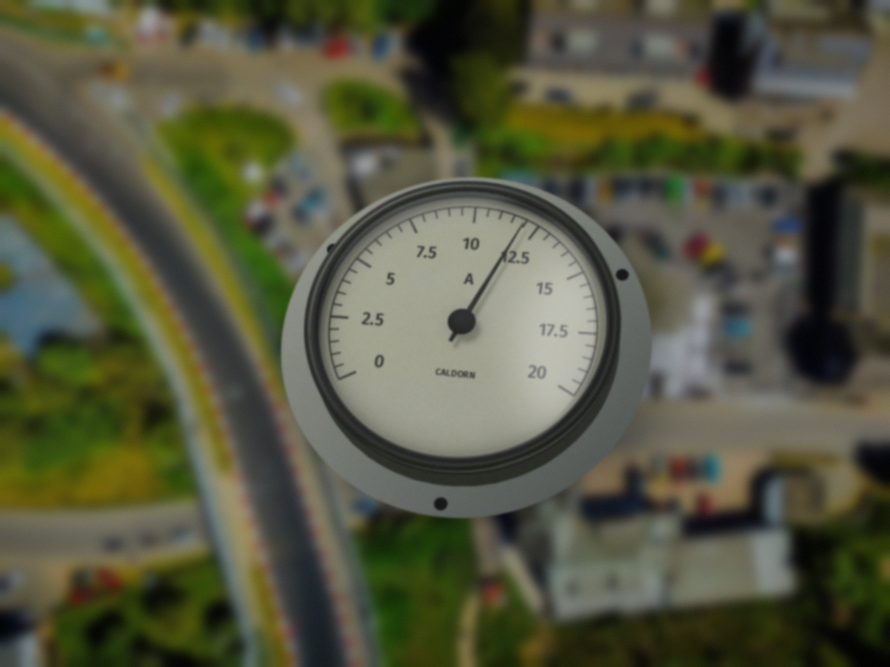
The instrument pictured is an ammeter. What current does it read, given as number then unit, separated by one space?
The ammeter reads 12 A
